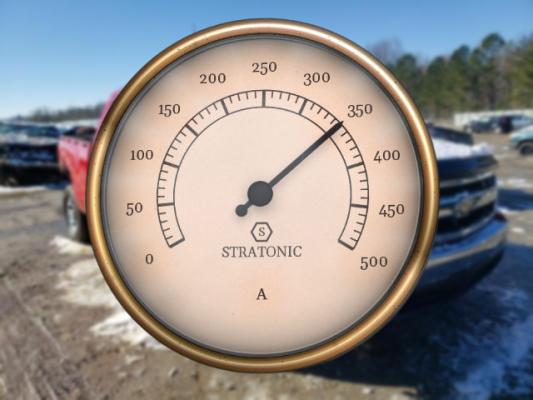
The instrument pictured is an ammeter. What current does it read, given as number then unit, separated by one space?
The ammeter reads 350 A
